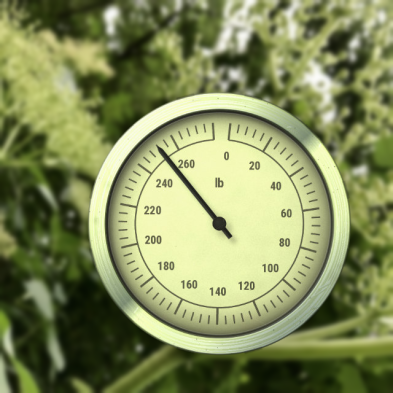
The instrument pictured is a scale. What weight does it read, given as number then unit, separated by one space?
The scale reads 252 lb
